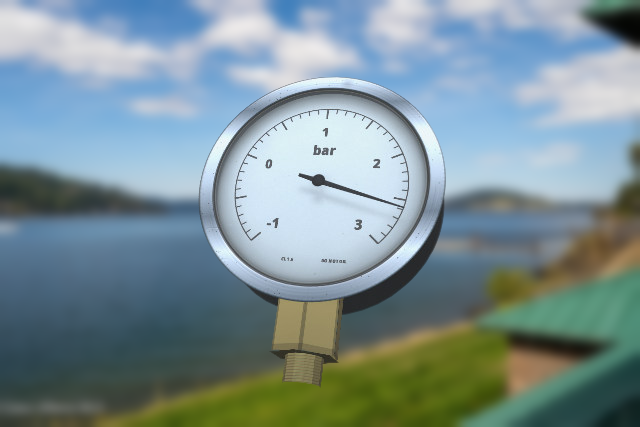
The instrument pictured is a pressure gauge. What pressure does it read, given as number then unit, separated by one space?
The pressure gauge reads 2.6 bar
